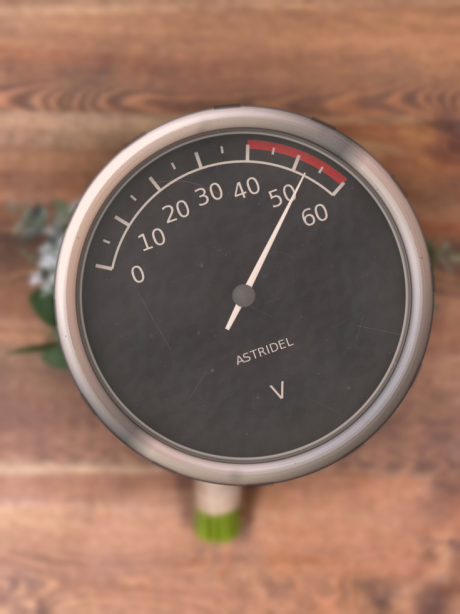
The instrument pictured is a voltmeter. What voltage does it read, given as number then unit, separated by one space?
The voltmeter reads 52.5 V
